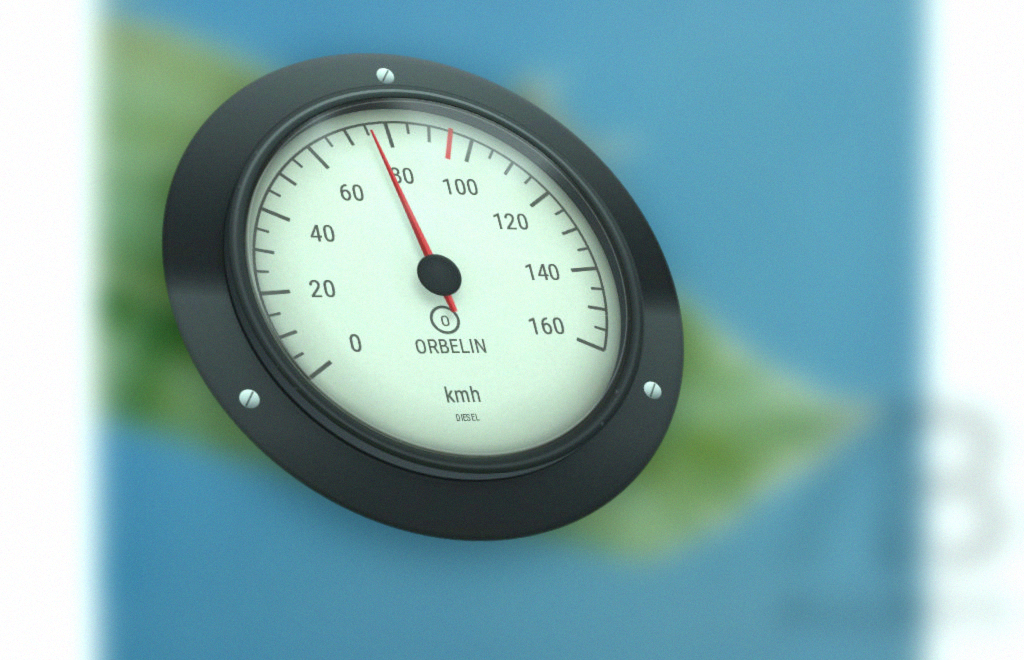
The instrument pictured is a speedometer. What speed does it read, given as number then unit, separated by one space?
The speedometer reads 75 km/h
